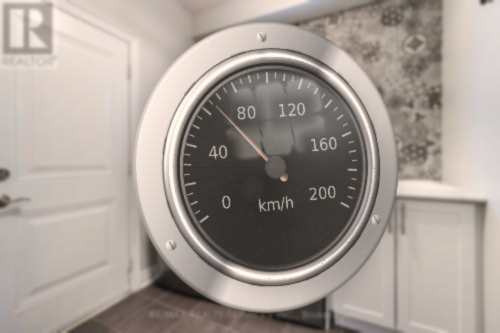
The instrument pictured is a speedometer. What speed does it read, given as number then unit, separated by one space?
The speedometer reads 65 km/h
